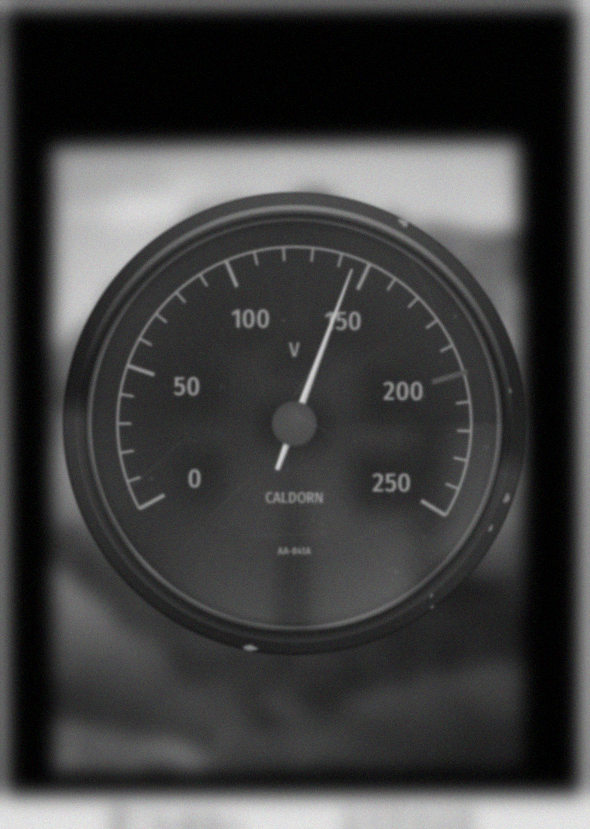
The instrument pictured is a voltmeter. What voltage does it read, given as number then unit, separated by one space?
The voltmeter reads 145 V
